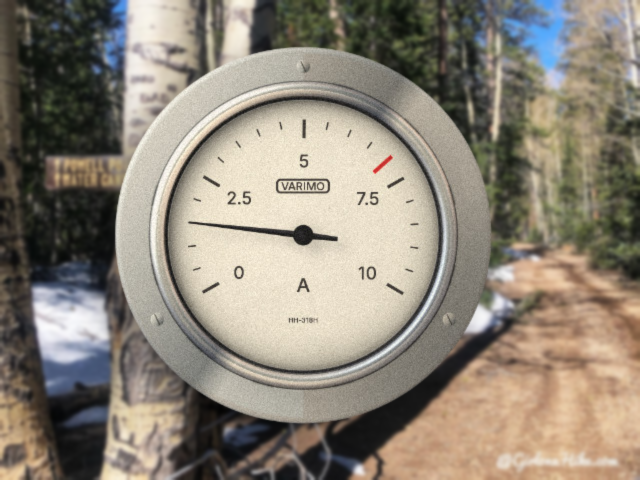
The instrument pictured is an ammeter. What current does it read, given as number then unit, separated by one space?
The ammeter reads 1.5 A
